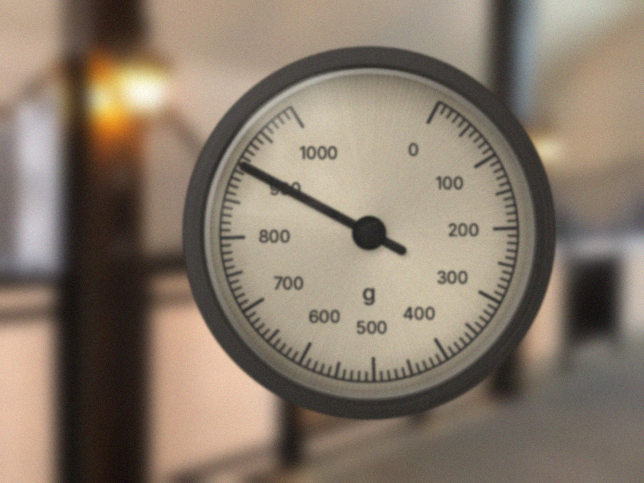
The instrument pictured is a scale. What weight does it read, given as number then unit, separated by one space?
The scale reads 900 g
